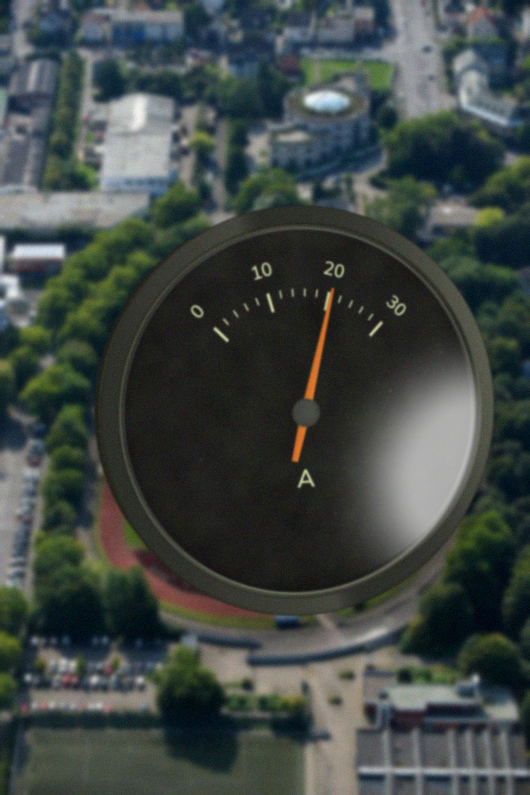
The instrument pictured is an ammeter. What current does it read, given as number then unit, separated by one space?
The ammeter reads 20 A
